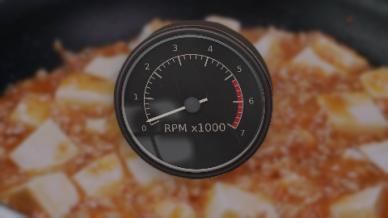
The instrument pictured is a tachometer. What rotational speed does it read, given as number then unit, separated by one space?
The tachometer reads 200 rpm
